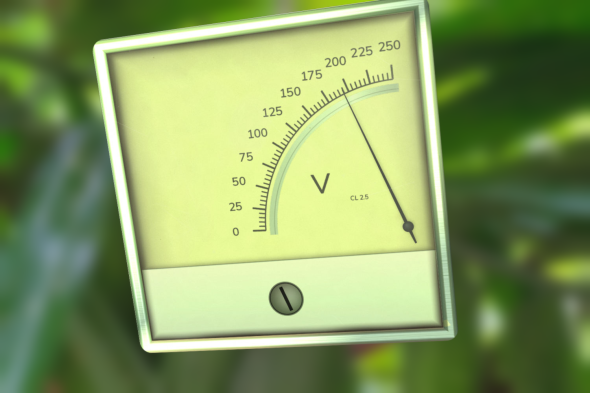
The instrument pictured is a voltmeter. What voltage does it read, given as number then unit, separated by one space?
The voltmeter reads 195 V
